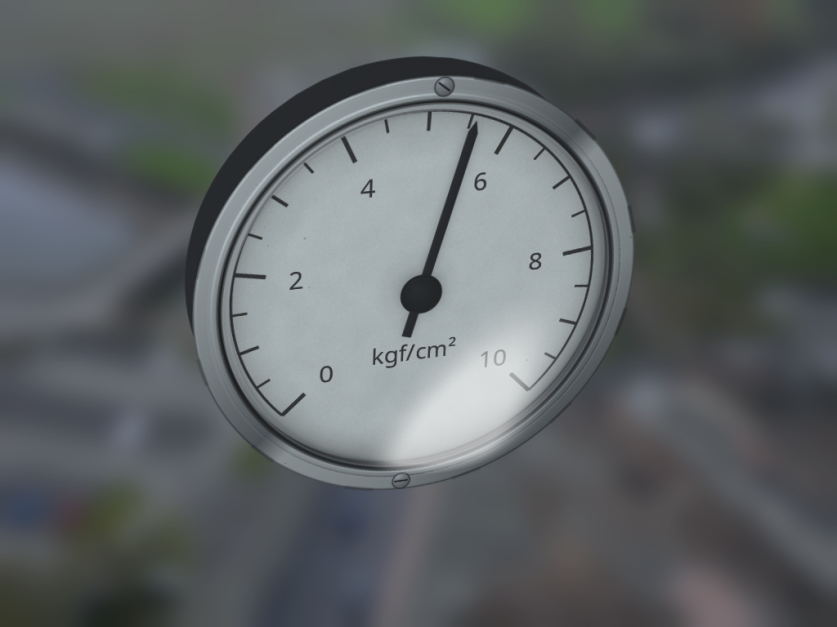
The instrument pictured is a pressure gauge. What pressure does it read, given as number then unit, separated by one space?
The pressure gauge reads 5.5 kg/cm²
